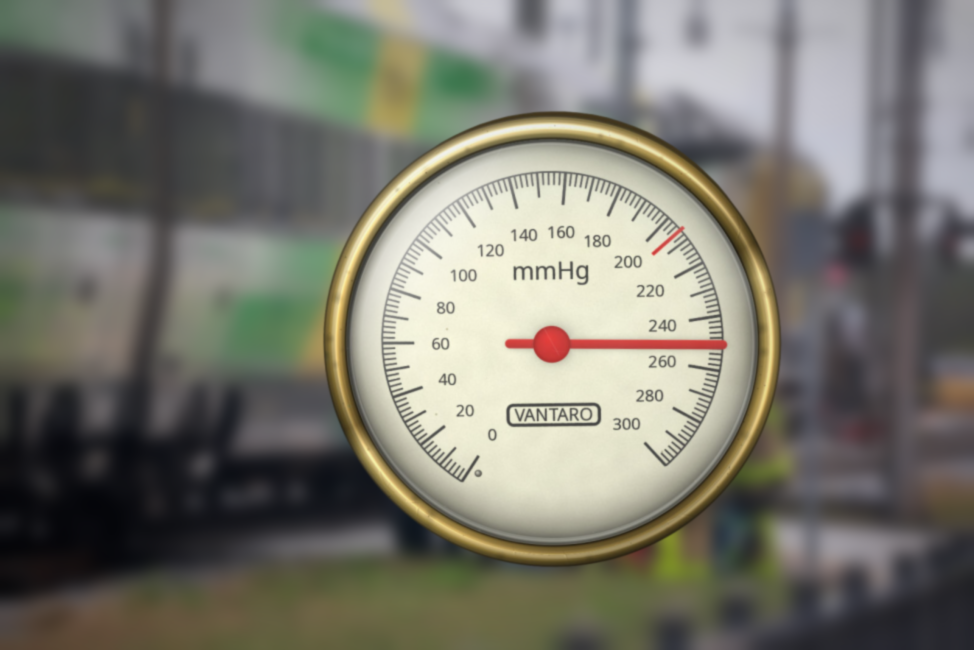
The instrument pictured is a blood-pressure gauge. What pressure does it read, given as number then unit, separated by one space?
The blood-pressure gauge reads 250 mmHg
